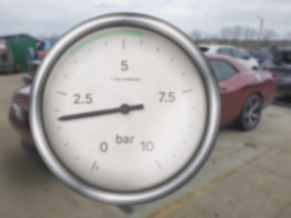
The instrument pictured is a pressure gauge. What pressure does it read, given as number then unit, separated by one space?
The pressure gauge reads 1.75 bar
